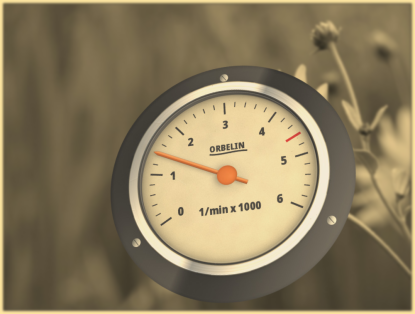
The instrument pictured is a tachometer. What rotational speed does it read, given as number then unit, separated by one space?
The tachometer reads 1400 rpm
